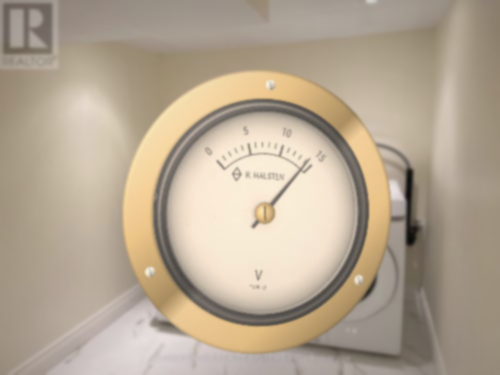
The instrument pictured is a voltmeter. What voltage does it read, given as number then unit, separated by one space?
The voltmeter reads 14 V
